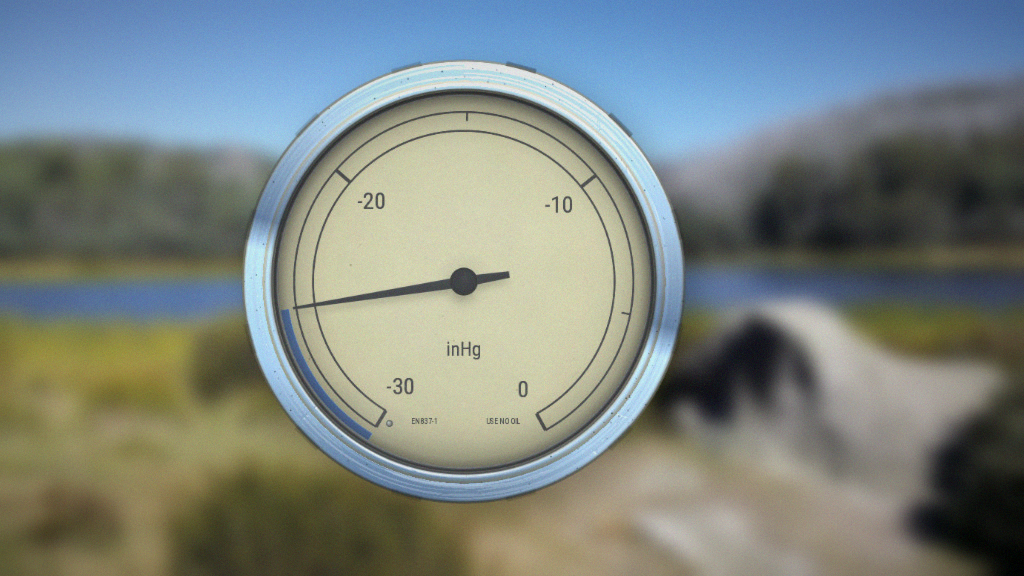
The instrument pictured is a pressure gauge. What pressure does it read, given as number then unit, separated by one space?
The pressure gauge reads -25 inHg
